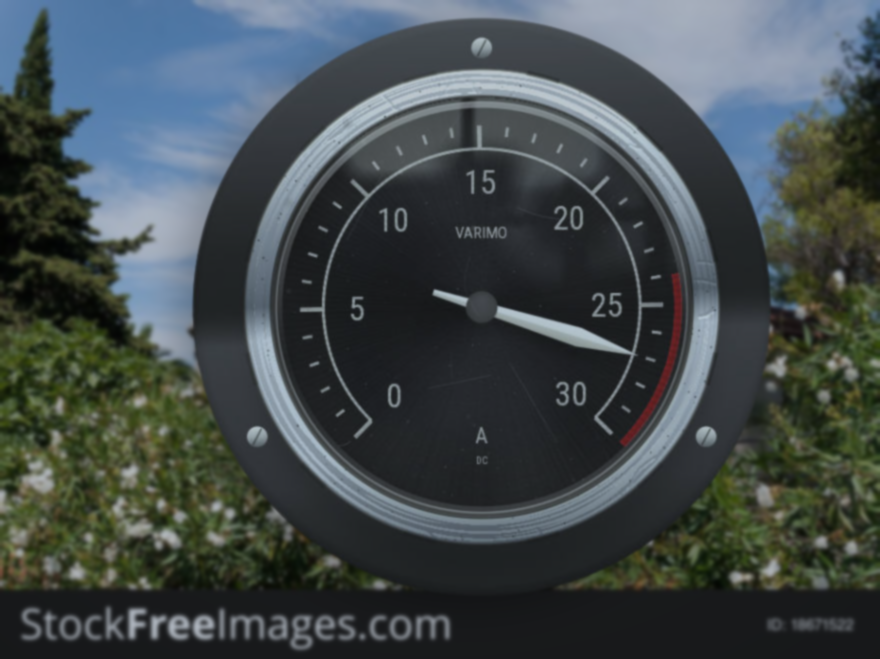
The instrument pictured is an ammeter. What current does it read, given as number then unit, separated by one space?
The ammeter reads 27 A
